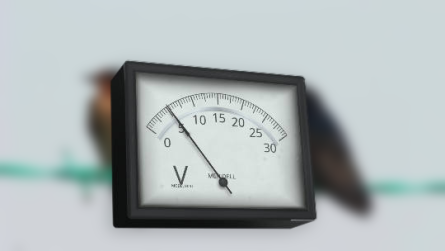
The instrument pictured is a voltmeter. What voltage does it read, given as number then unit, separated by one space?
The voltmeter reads 5 V
